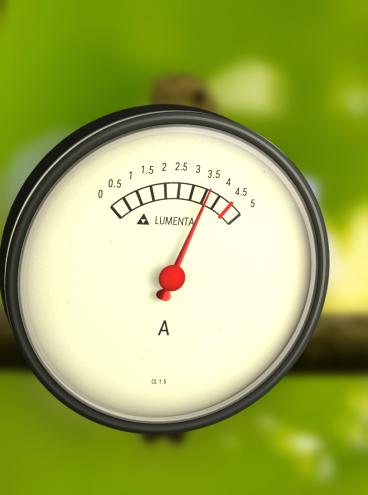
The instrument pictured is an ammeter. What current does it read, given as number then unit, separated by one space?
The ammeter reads 3.5 A
